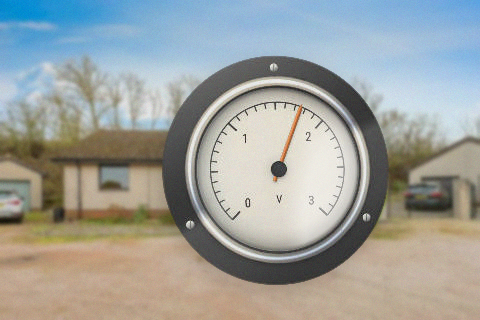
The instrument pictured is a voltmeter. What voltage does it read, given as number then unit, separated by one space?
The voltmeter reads 1.75 V
